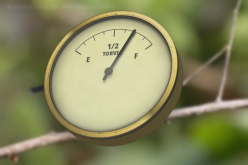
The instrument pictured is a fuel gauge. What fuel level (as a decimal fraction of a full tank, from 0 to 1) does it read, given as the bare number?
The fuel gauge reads 0.75
